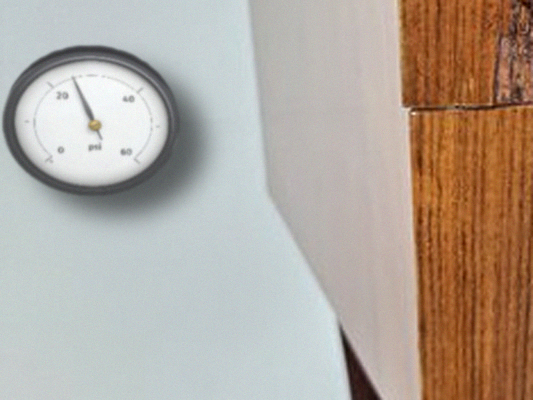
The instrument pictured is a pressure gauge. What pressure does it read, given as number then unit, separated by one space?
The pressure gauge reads 25 psi
